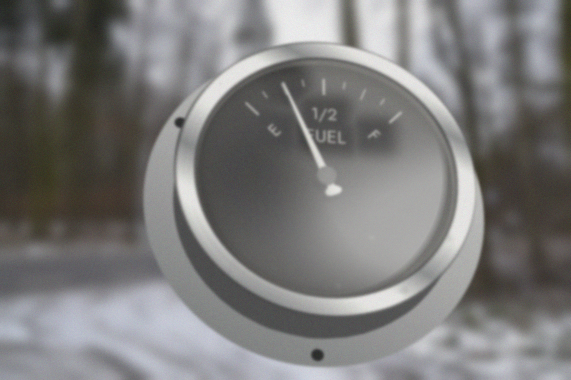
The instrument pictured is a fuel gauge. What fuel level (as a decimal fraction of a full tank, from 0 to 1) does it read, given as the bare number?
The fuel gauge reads 0.25
